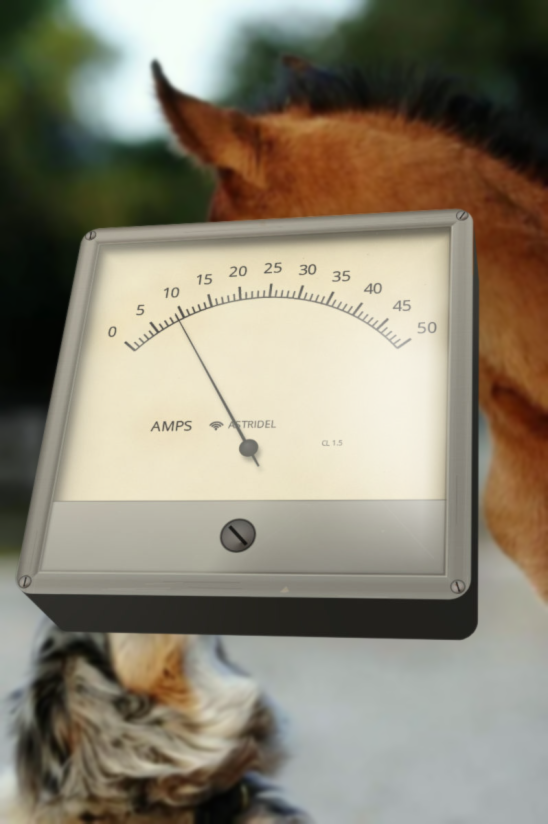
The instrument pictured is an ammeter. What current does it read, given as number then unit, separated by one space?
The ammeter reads 9 A
